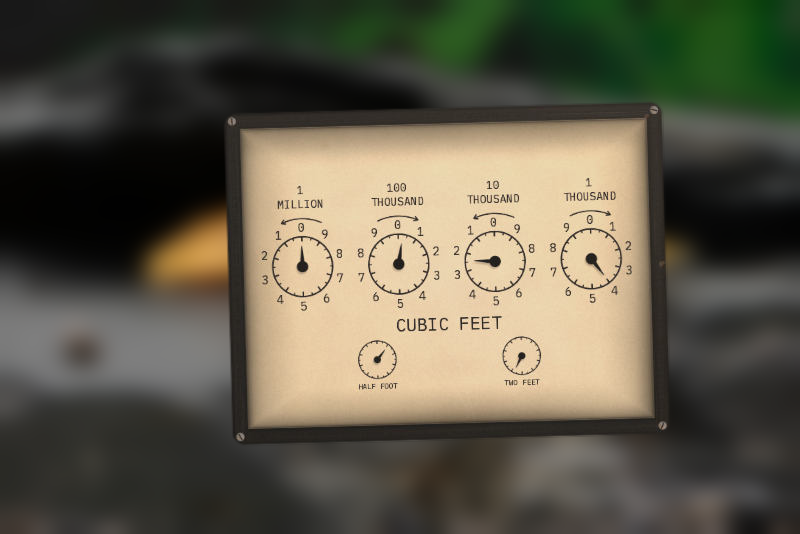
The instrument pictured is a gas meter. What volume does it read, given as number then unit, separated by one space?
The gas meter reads 2400 ft³
